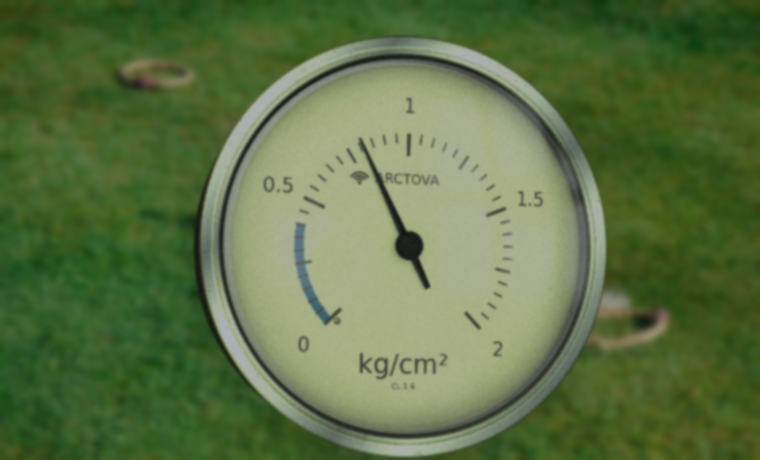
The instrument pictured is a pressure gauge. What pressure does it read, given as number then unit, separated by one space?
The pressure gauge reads 0.8 kg/cm²
